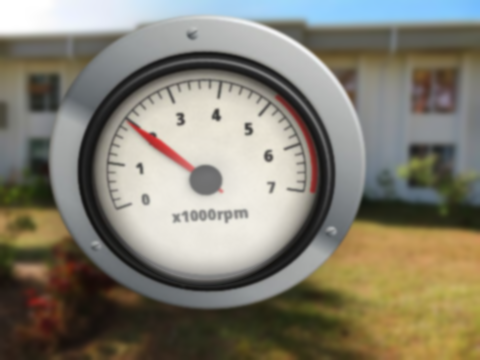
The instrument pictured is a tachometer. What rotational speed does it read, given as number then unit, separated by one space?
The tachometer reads 2000 rpm
